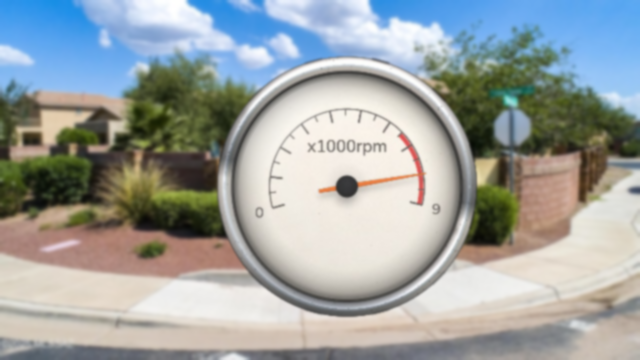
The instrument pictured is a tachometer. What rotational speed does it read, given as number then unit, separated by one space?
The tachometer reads 8000 rpm
